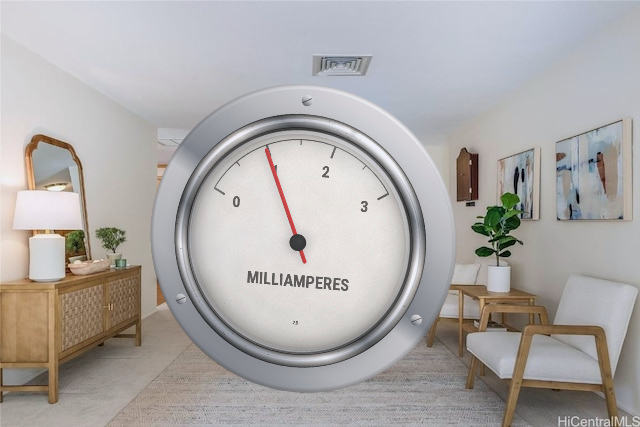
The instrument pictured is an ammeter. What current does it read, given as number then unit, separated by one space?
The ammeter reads 1 mA
